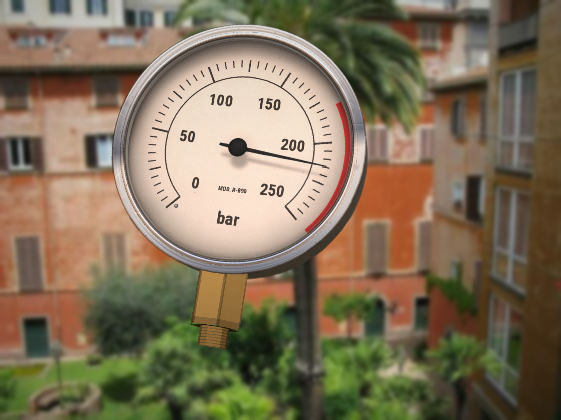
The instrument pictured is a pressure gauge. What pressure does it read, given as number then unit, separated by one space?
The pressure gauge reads 215 bar
